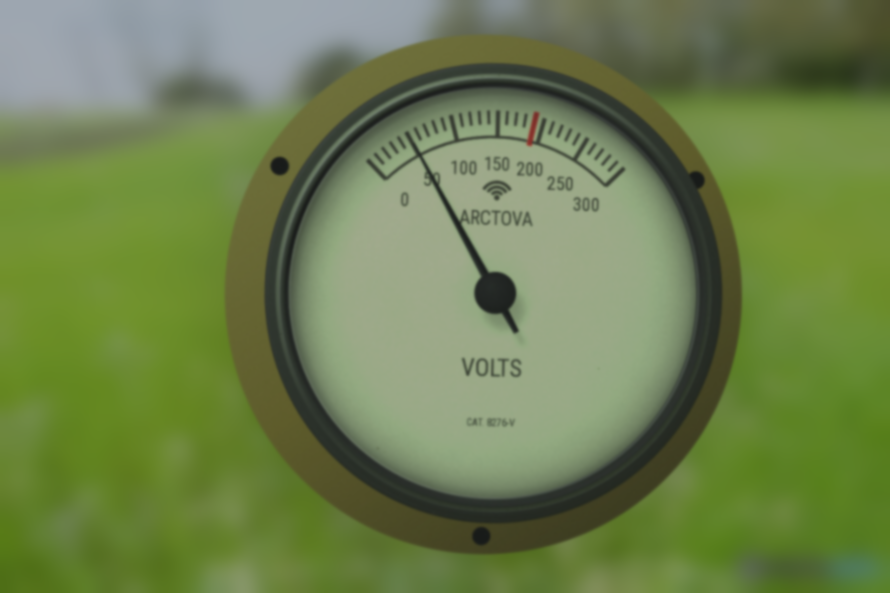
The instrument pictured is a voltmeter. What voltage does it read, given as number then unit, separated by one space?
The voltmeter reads 50 V
